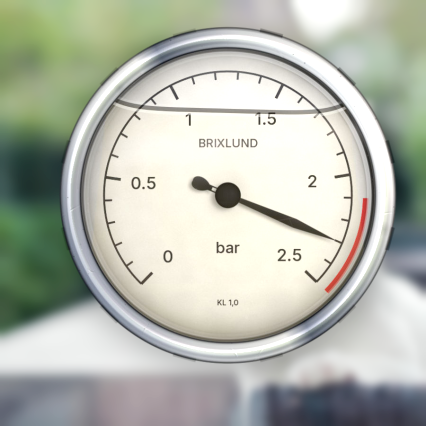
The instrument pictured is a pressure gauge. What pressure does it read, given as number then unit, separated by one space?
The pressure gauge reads 2.3 bar
